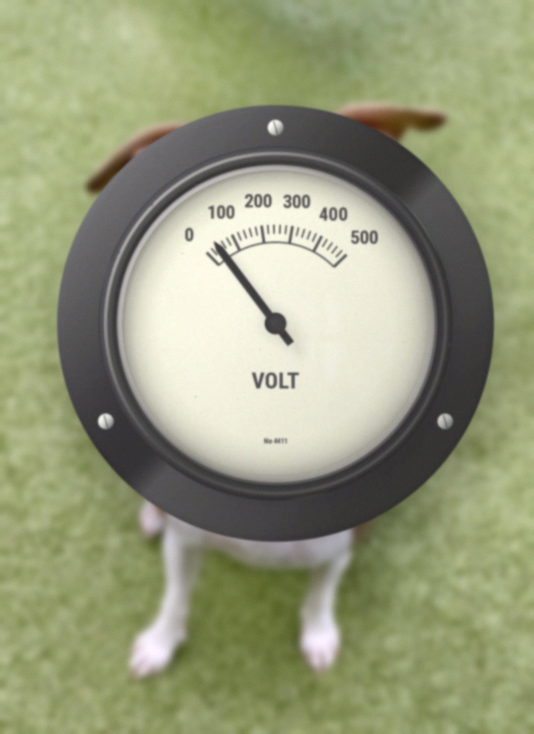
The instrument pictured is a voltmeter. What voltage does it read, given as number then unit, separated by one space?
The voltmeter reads 40 V
